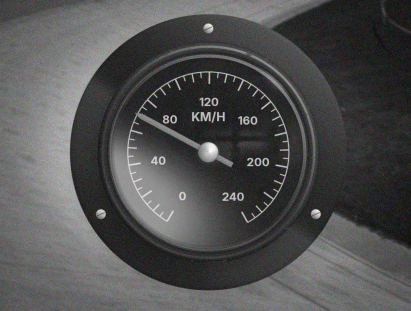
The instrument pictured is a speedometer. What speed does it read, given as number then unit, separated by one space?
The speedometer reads 70 km/h
